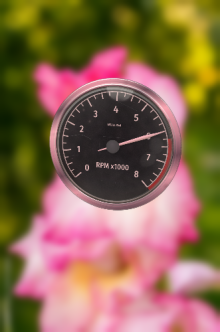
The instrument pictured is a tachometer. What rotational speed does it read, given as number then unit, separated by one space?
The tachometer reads 6000 rpm
